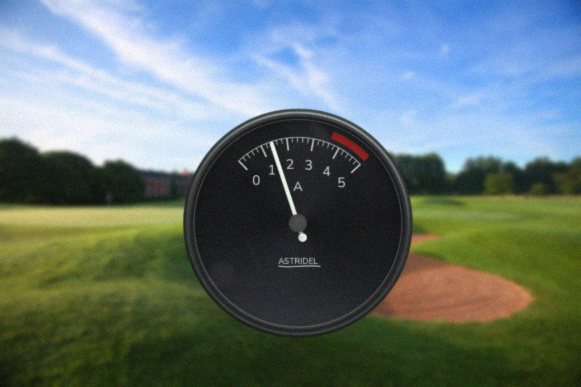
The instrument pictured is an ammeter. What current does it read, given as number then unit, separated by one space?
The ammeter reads 1.4 A
